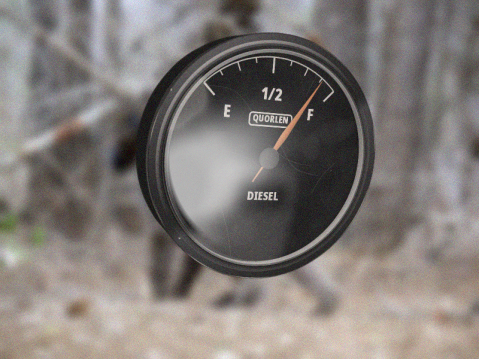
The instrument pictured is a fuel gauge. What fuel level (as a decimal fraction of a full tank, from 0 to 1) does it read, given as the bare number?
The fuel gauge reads 0.875
